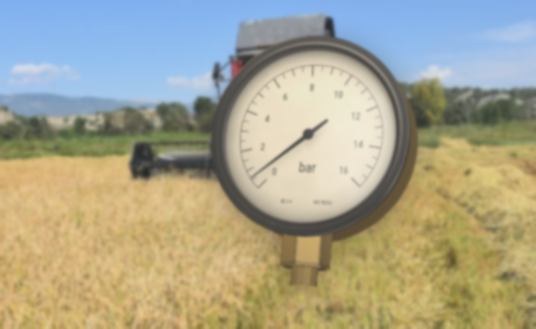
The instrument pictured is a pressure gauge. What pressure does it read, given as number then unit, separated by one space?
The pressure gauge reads 0.5 bar
